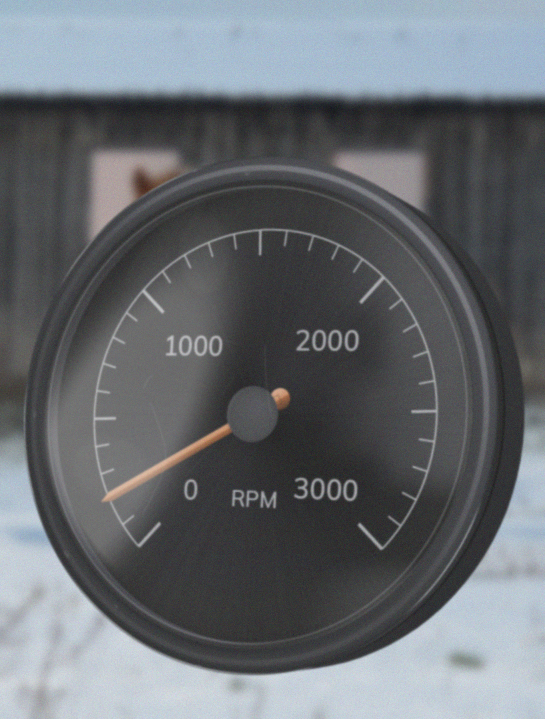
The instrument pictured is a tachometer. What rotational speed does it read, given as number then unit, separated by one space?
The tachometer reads 200 rpm
